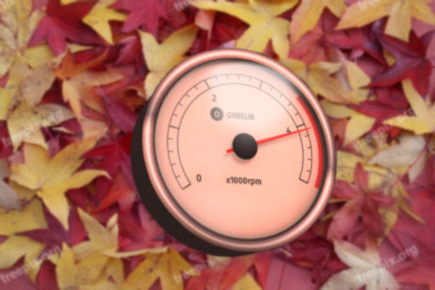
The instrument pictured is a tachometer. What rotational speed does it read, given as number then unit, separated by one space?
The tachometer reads 4100 rpm
